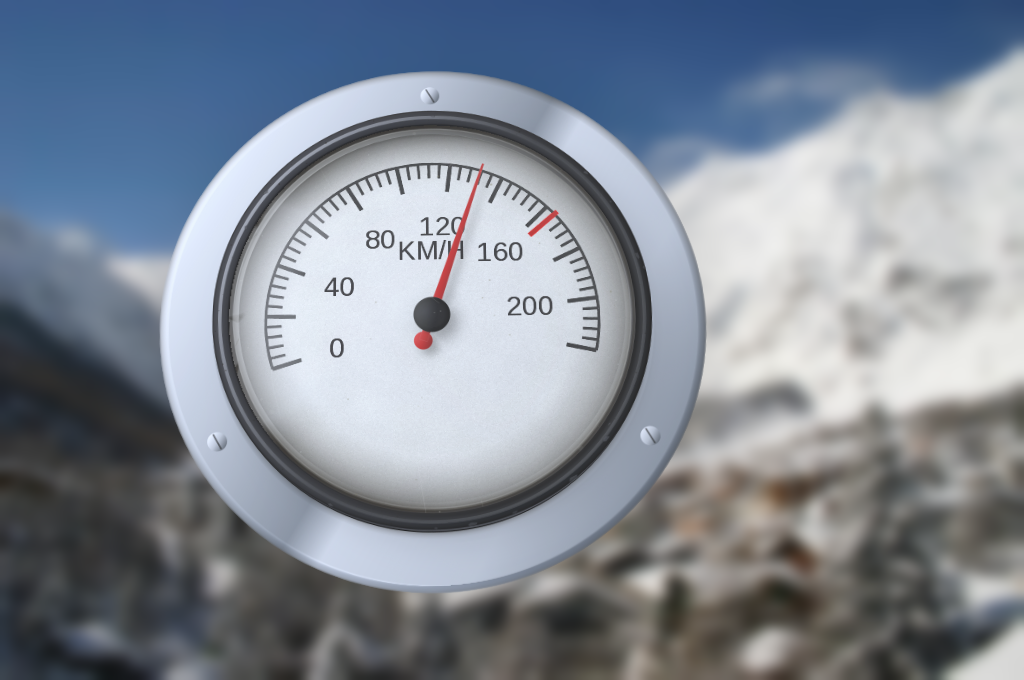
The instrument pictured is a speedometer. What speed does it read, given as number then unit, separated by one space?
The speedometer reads 132 km/h
